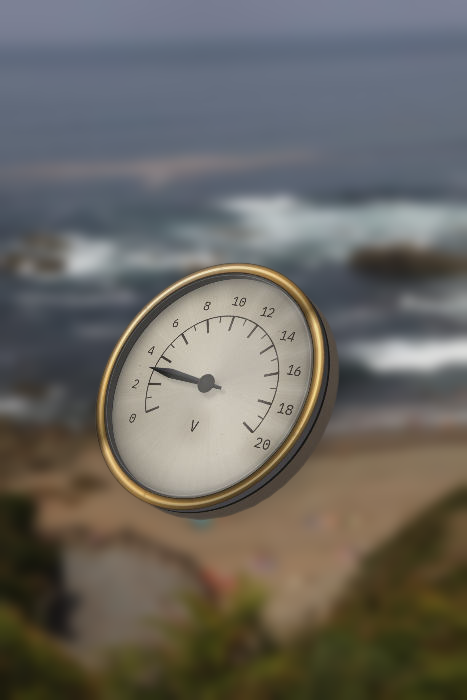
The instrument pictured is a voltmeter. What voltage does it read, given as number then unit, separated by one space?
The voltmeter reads 3 V
